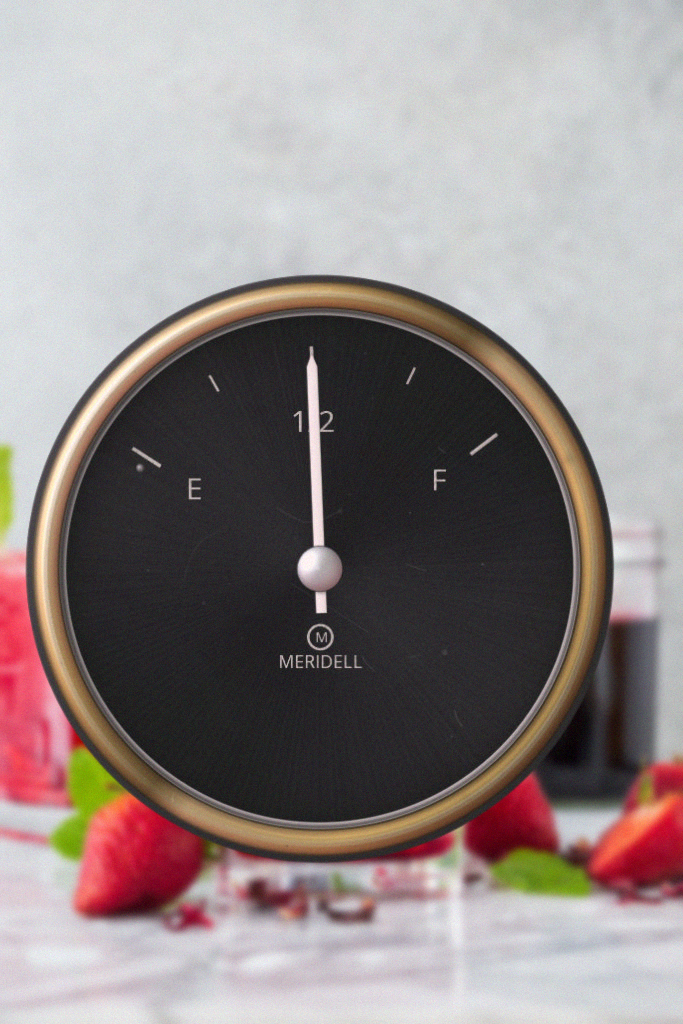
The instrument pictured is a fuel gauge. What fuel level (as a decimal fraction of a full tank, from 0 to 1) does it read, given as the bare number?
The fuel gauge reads 0.5
